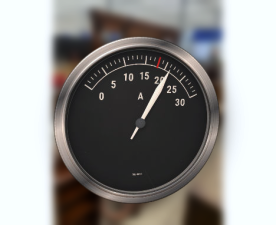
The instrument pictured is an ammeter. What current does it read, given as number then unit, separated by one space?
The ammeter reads 21 A
